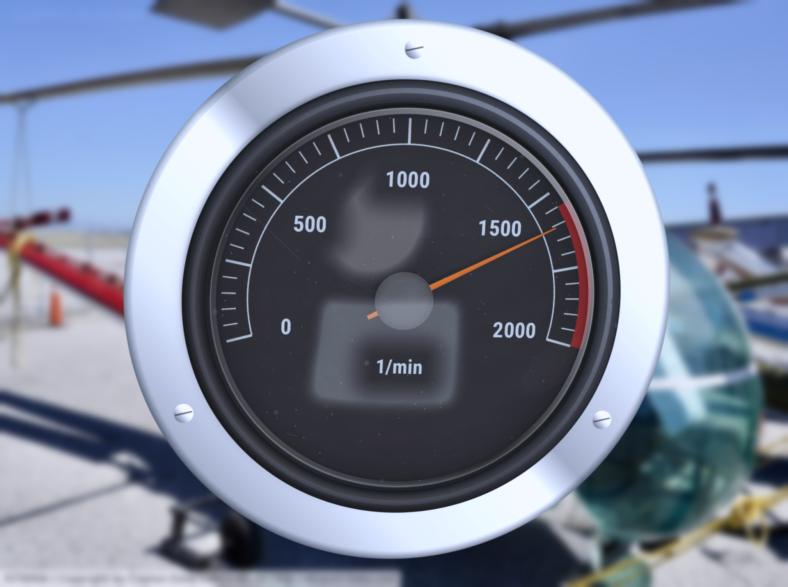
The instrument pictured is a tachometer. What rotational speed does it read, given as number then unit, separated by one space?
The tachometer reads 1600 rpm
